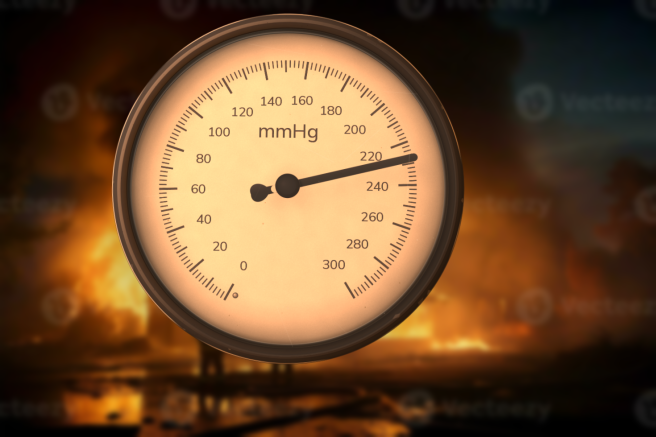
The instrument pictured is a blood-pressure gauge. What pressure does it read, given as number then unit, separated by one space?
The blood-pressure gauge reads 228 mmHg
